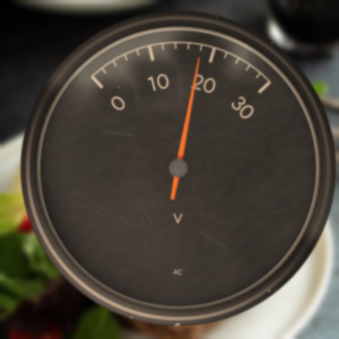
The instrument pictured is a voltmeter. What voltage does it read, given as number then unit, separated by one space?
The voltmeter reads 18 V
